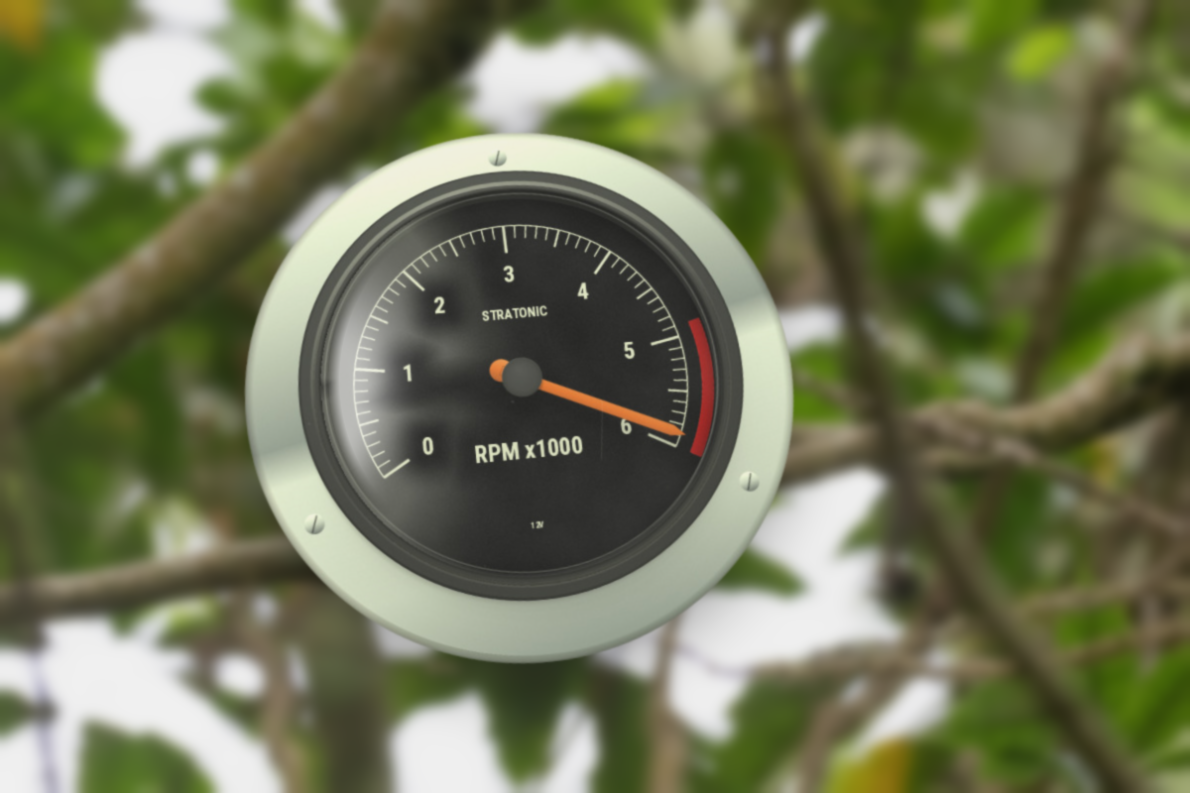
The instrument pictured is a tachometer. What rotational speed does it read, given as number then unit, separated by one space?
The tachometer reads 5900 rpm
